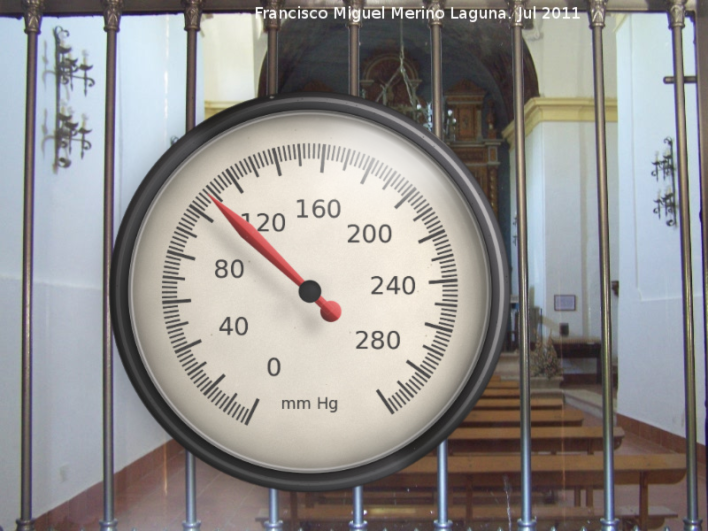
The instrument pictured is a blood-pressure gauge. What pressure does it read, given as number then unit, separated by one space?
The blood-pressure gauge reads 108 mmHg
